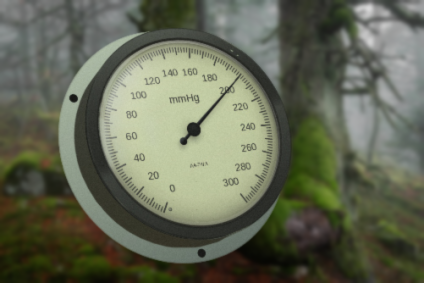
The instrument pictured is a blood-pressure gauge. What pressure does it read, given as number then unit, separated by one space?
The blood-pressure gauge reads 200 mmHg
